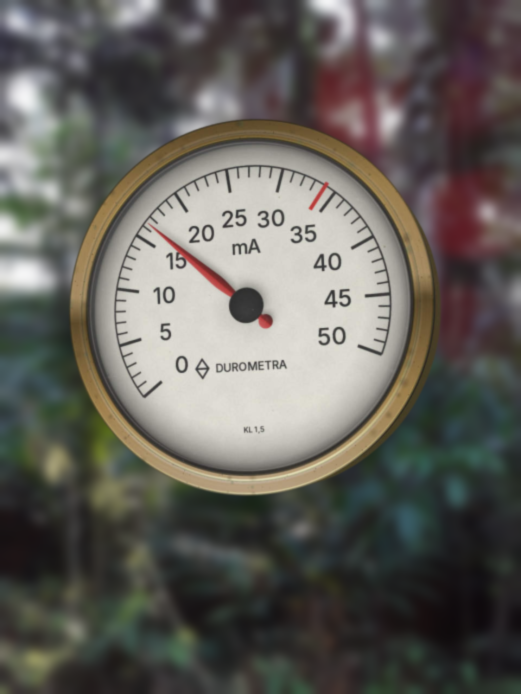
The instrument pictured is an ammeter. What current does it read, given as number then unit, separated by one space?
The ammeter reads 16.5 mA
